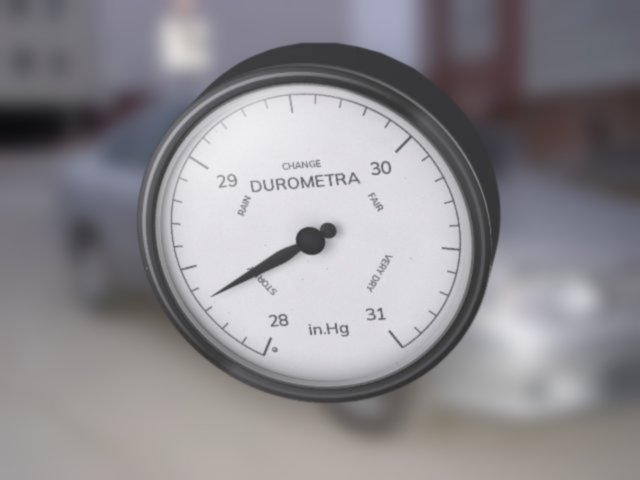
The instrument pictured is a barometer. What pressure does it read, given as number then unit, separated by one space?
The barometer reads 28.35 inHg
